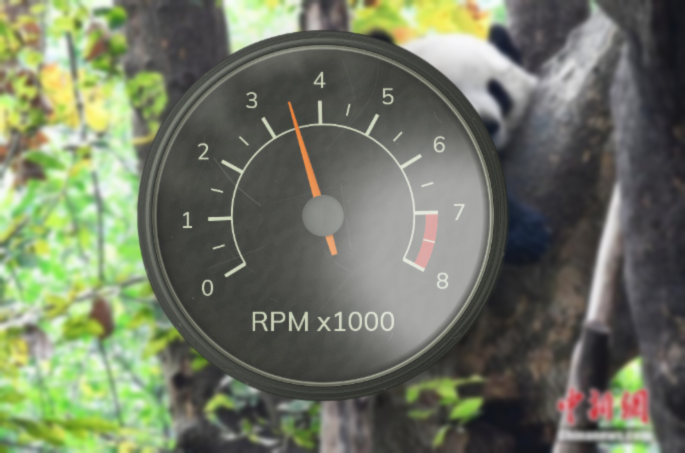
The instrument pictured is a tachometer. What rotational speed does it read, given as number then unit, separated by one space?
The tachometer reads 3500 rpm
